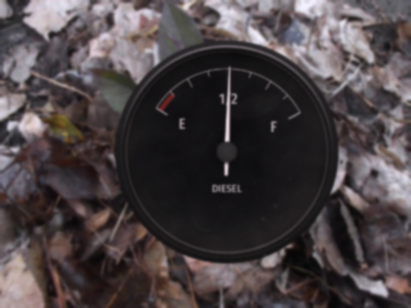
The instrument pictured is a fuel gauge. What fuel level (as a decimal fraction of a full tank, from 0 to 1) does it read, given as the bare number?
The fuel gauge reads 0.5
